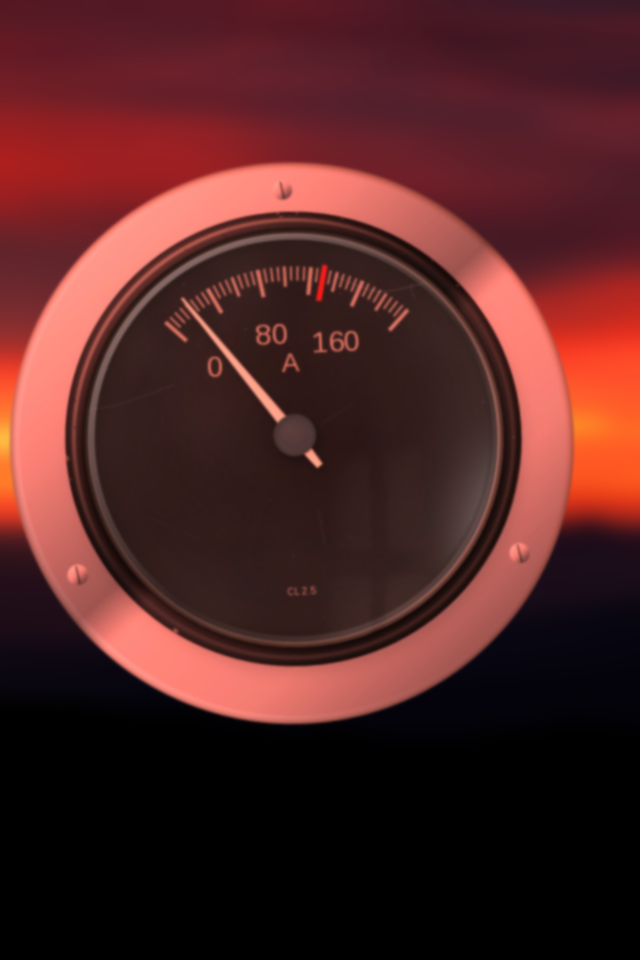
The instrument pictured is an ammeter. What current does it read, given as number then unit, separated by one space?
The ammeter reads 20 A
